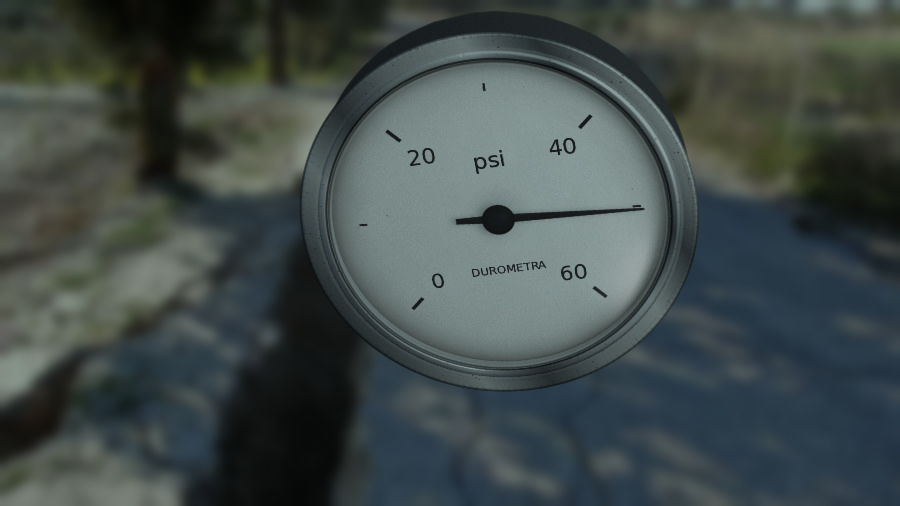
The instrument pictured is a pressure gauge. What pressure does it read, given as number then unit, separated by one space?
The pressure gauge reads 50 psi
